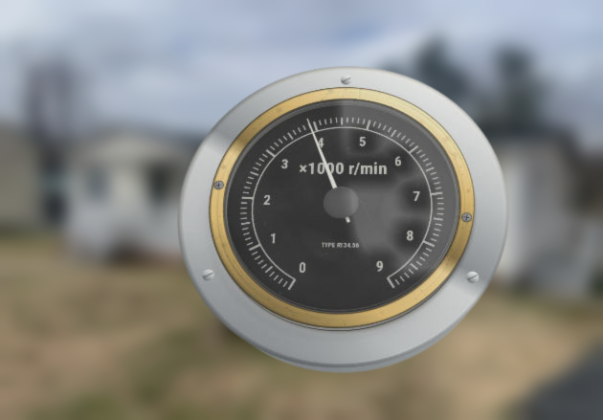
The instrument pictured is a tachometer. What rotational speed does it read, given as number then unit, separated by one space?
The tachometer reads 3900 rpm
